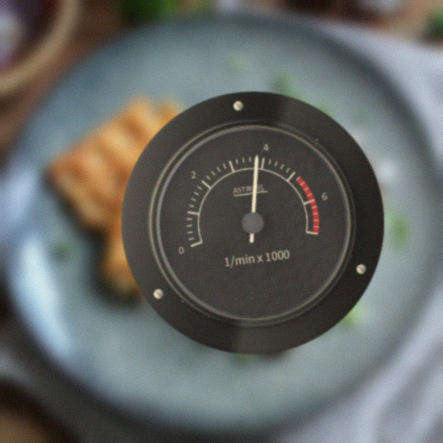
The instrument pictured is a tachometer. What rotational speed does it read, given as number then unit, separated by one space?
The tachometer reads 3800 rpm
